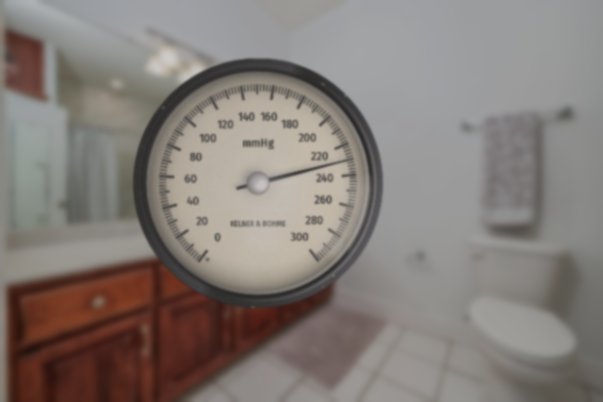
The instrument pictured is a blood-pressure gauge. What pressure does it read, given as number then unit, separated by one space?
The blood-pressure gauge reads 230 mmHg
